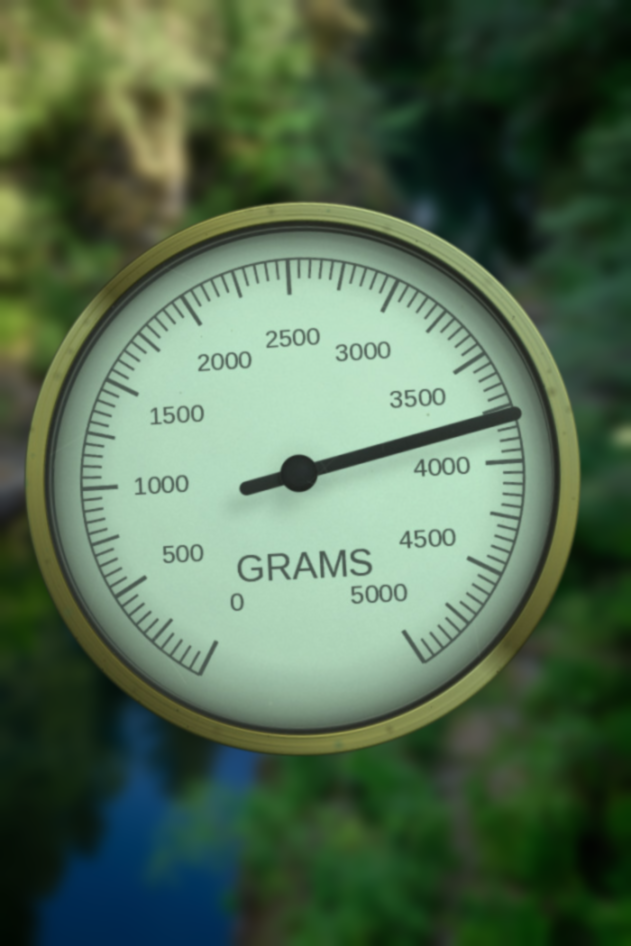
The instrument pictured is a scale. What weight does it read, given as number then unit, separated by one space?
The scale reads 3800 g
